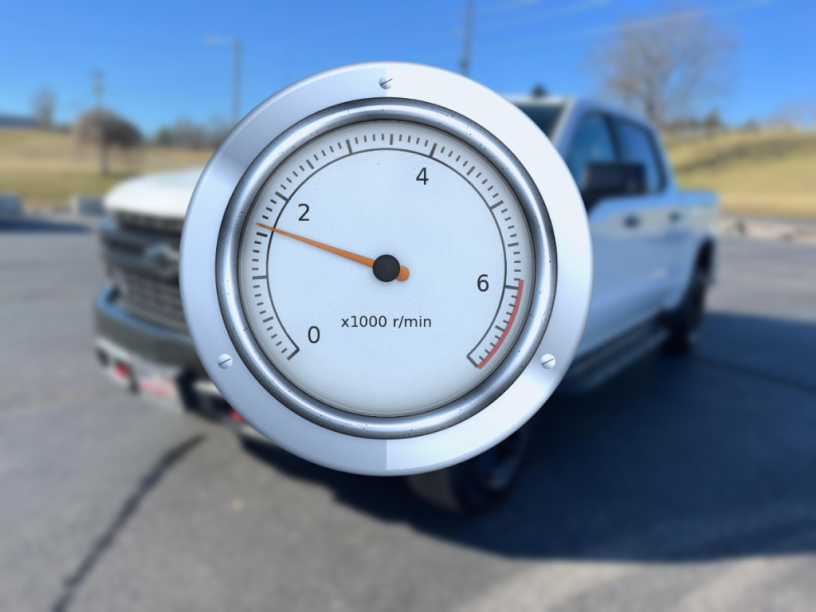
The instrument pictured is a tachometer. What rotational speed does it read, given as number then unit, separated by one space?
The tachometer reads 1600 rpm
